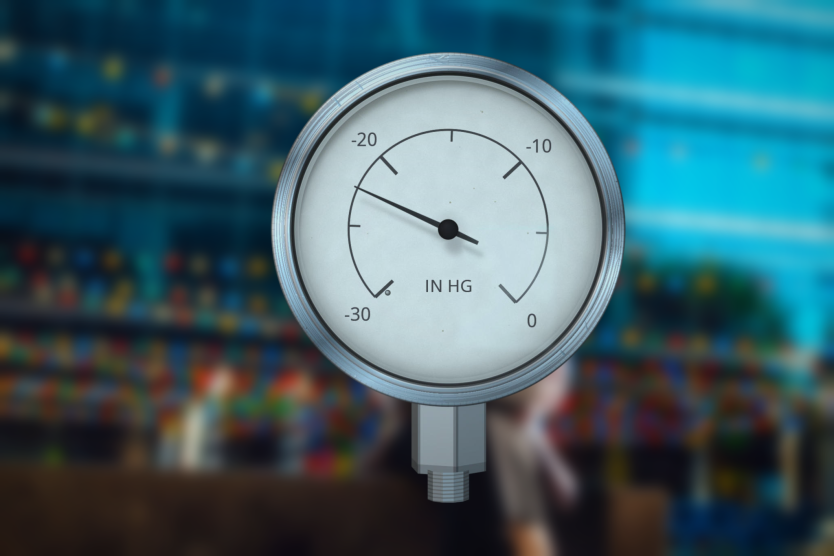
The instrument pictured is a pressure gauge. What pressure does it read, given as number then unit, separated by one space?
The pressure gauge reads -22.5 inHg
